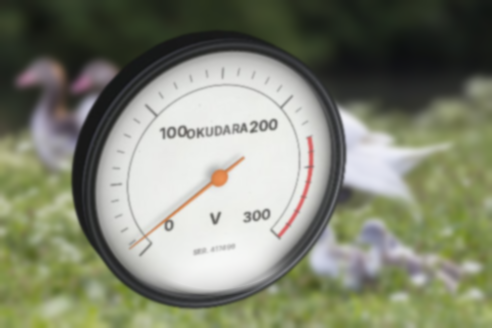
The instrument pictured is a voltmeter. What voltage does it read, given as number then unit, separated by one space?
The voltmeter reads 10 V
